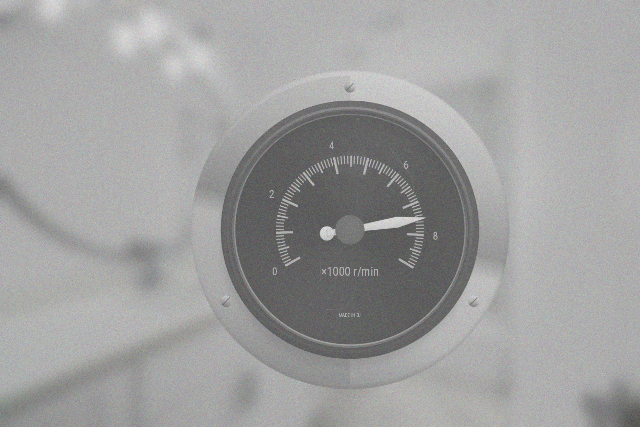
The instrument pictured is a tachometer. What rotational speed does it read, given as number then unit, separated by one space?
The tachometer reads 7500 rpm
